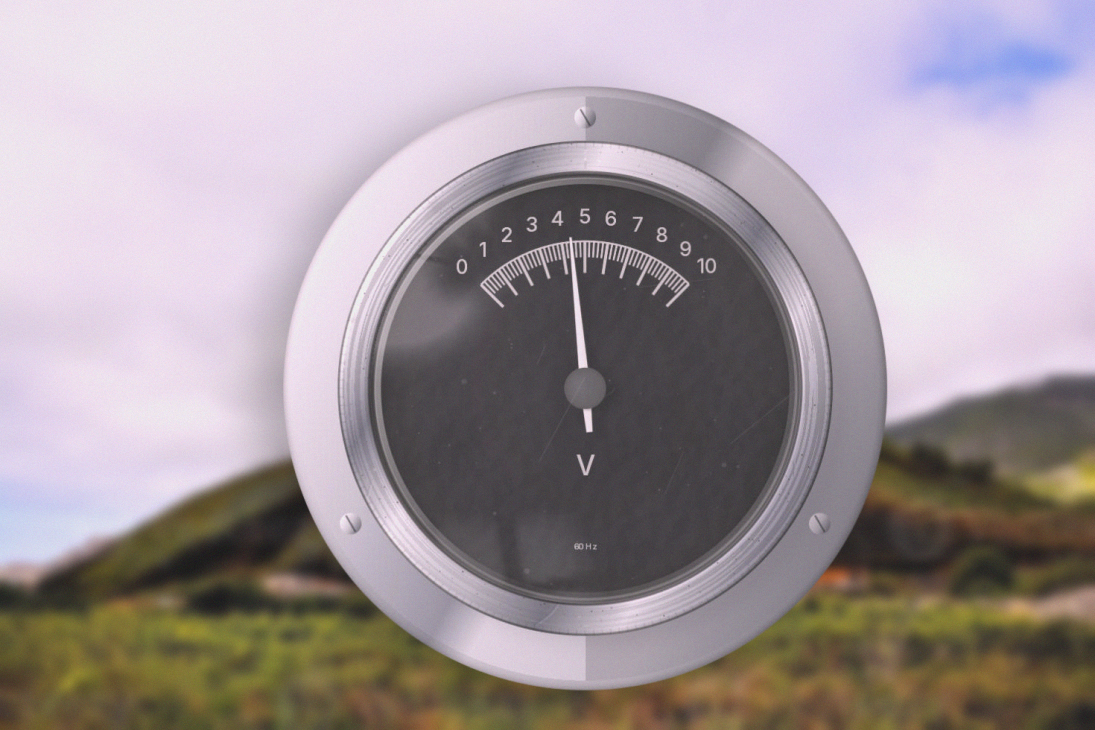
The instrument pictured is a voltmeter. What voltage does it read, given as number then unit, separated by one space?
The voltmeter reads 4.4 V
